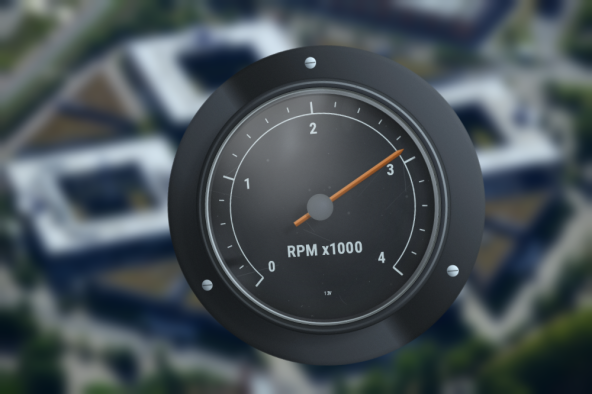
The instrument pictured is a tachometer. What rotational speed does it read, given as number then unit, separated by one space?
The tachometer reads 2900 rpm
